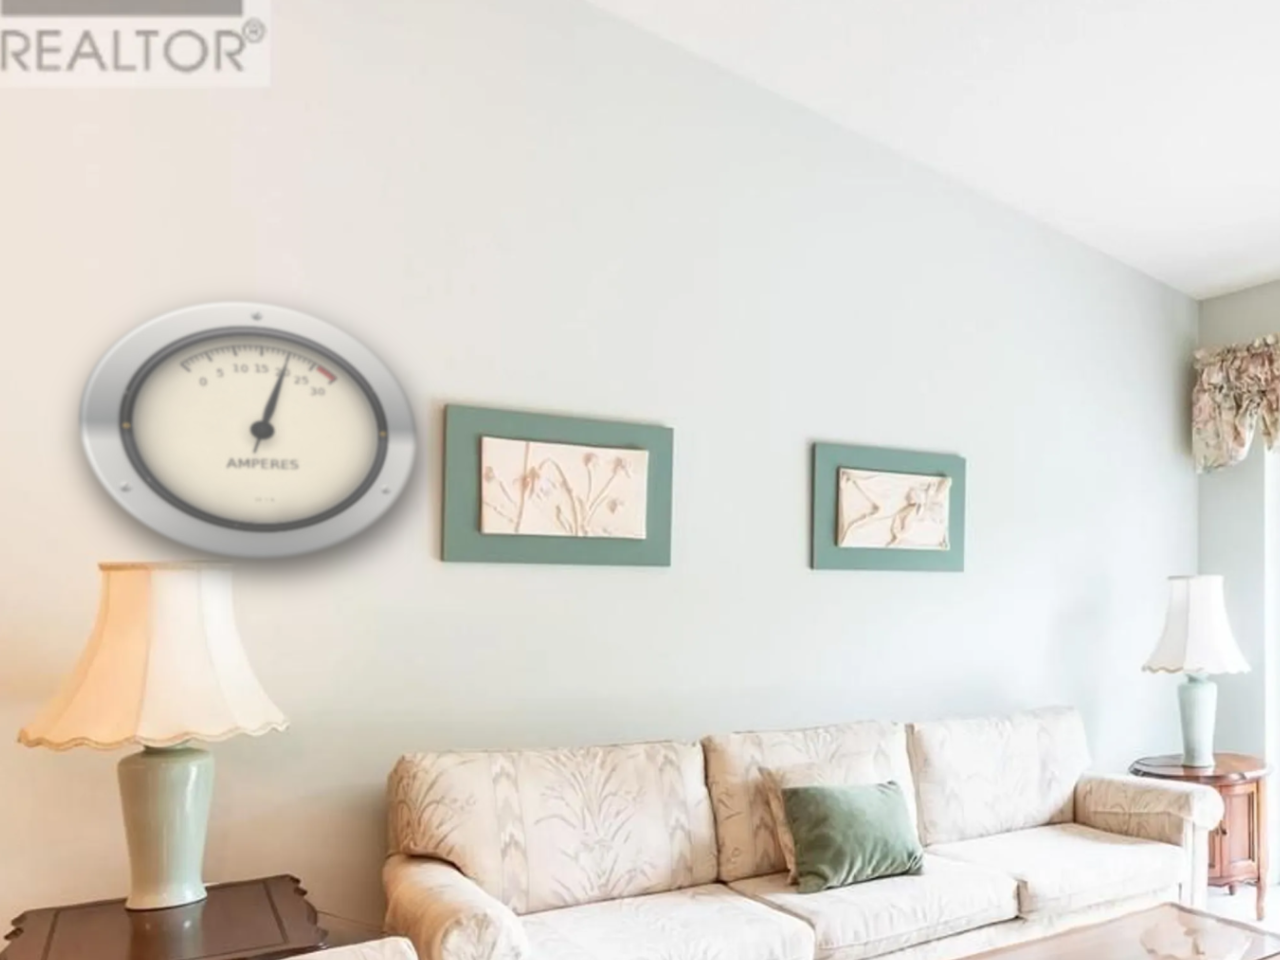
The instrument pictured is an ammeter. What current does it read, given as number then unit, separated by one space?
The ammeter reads 20 A
